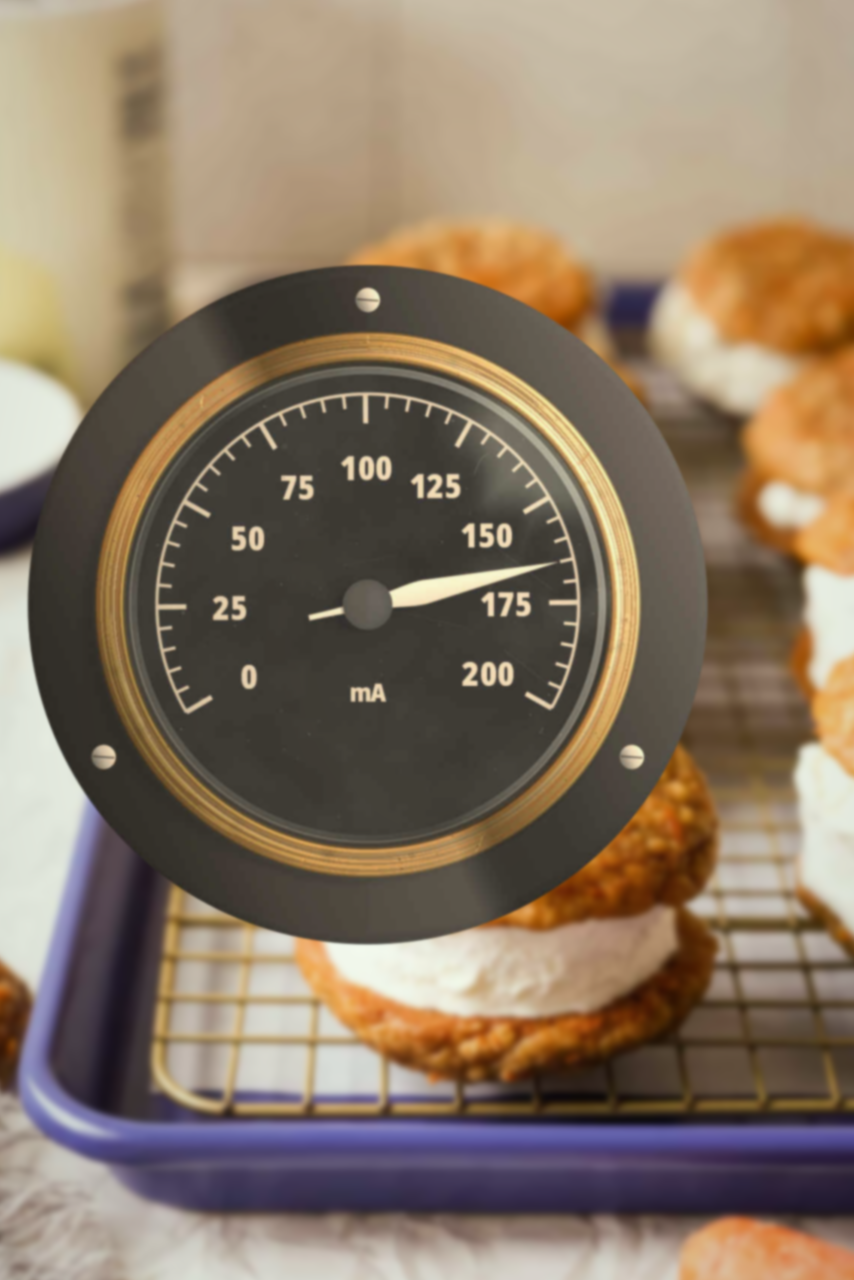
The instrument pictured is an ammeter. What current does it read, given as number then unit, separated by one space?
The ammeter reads 165 mA
